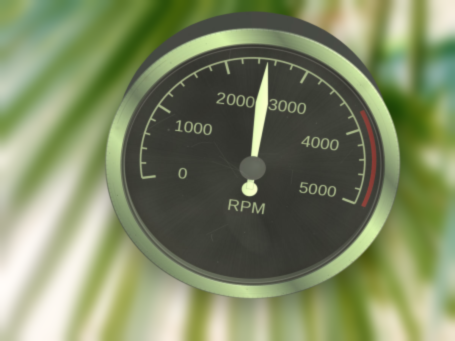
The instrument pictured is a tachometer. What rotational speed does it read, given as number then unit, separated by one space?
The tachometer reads 2500 rpm
